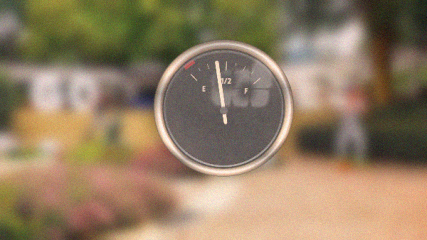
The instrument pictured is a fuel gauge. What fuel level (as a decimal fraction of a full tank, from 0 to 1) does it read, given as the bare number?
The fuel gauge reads 0.375
